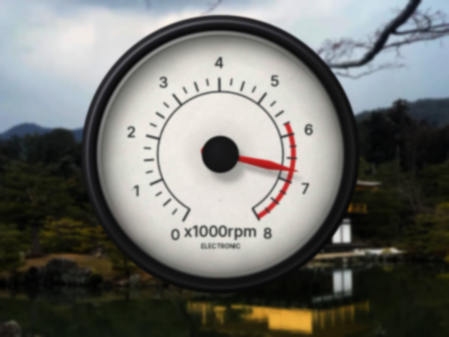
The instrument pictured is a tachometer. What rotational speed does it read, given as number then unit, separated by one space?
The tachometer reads 6750 rpm
